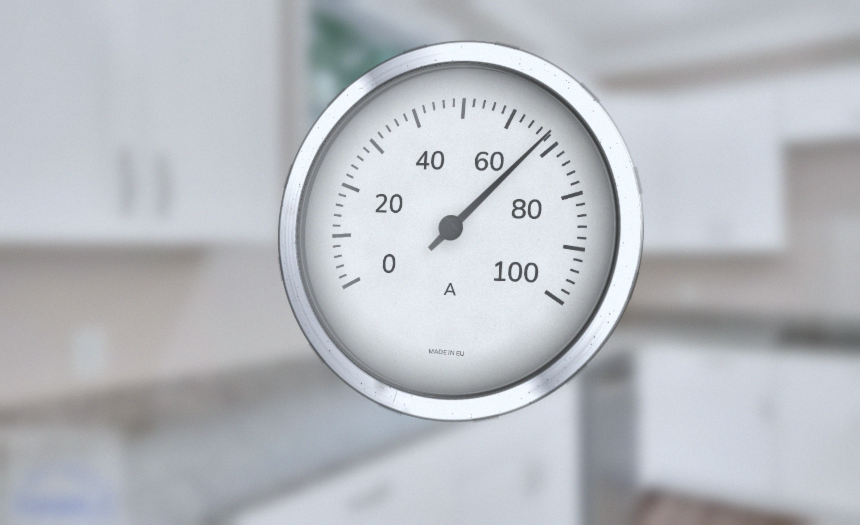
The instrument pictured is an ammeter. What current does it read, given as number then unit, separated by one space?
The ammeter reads 68 A
